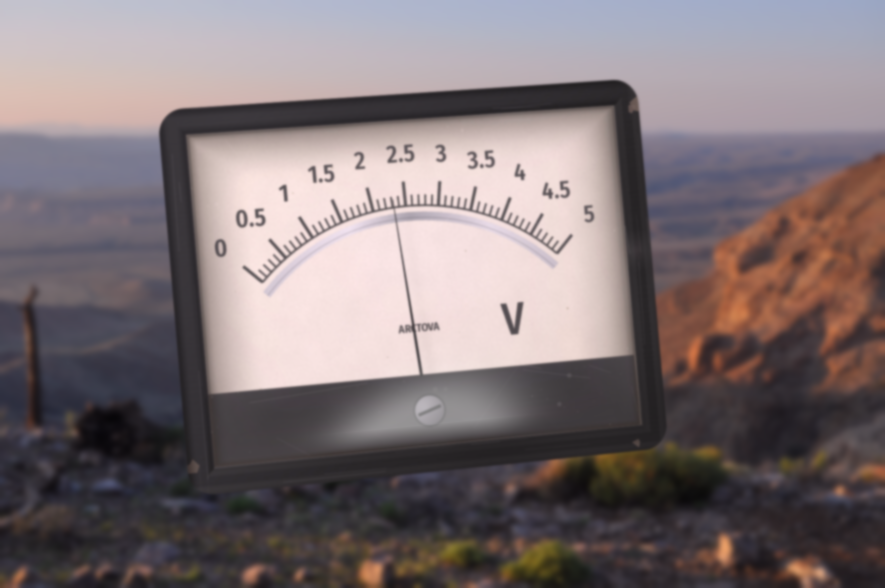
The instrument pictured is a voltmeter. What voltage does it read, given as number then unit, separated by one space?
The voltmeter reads 2.3 V
